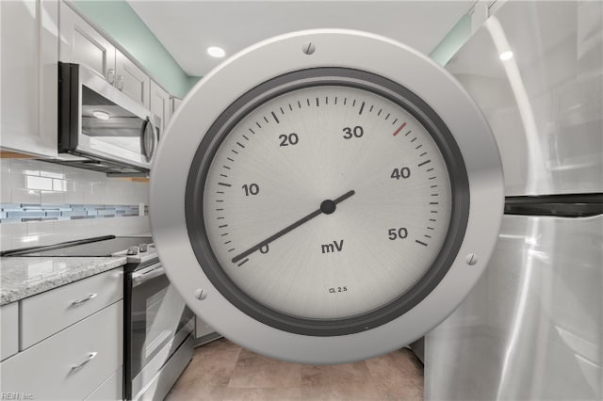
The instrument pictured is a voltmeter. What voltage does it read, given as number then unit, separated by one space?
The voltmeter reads 1 mV
